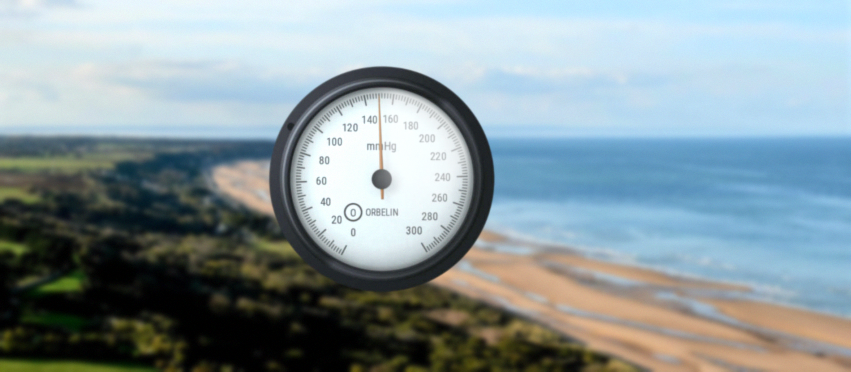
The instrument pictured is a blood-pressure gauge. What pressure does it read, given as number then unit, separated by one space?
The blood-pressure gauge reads 150 mmHg
